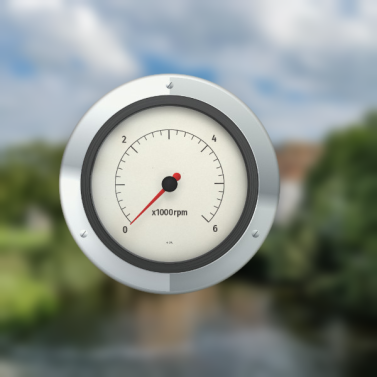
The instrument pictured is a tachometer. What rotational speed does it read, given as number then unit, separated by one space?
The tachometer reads 0 rpm
